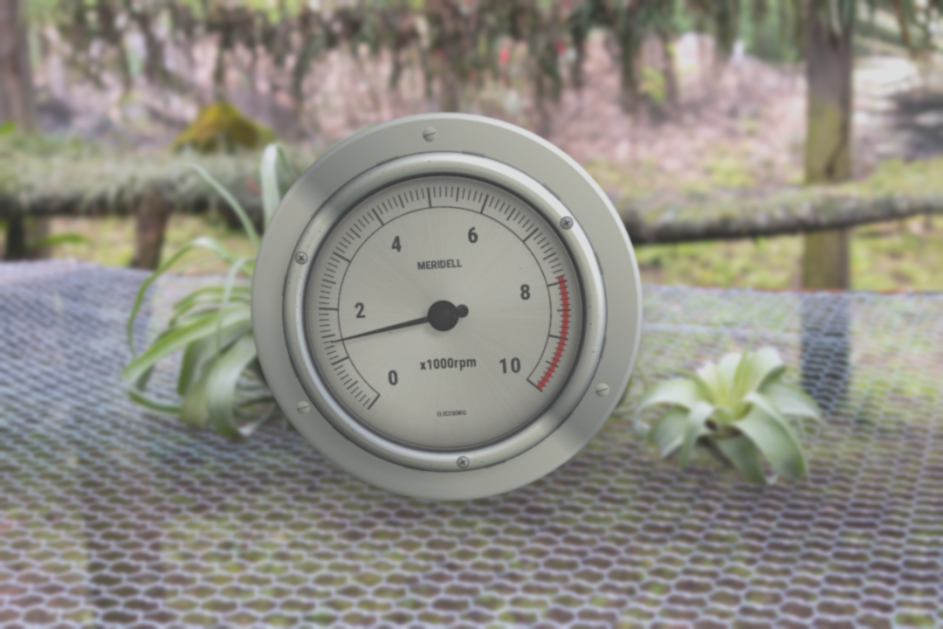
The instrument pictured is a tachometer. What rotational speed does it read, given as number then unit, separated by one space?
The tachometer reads 1400 rpm
